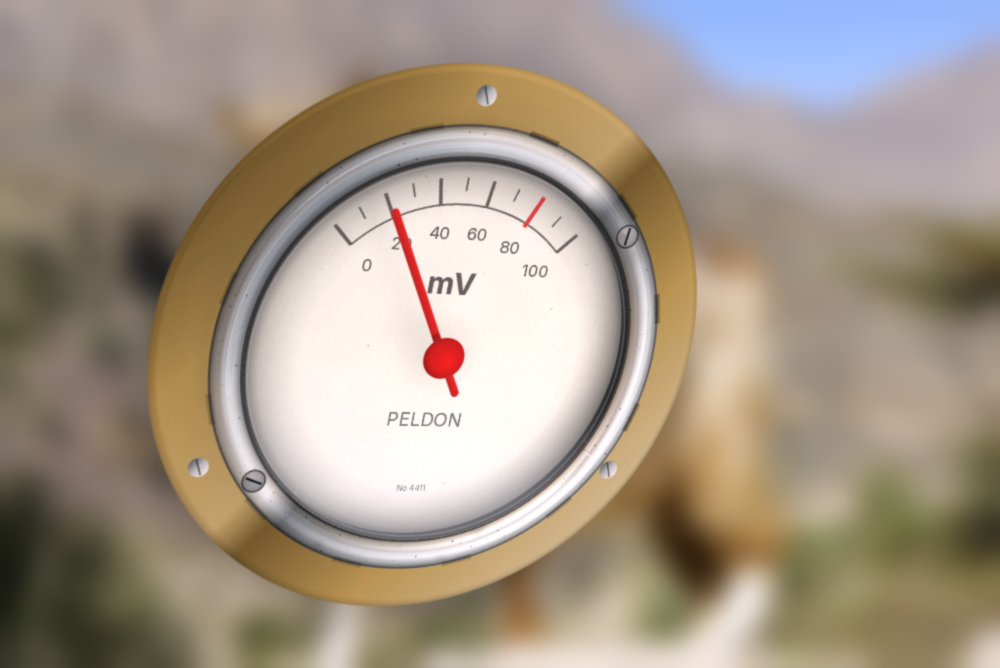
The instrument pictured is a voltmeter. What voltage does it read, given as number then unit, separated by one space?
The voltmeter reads 20 mV
